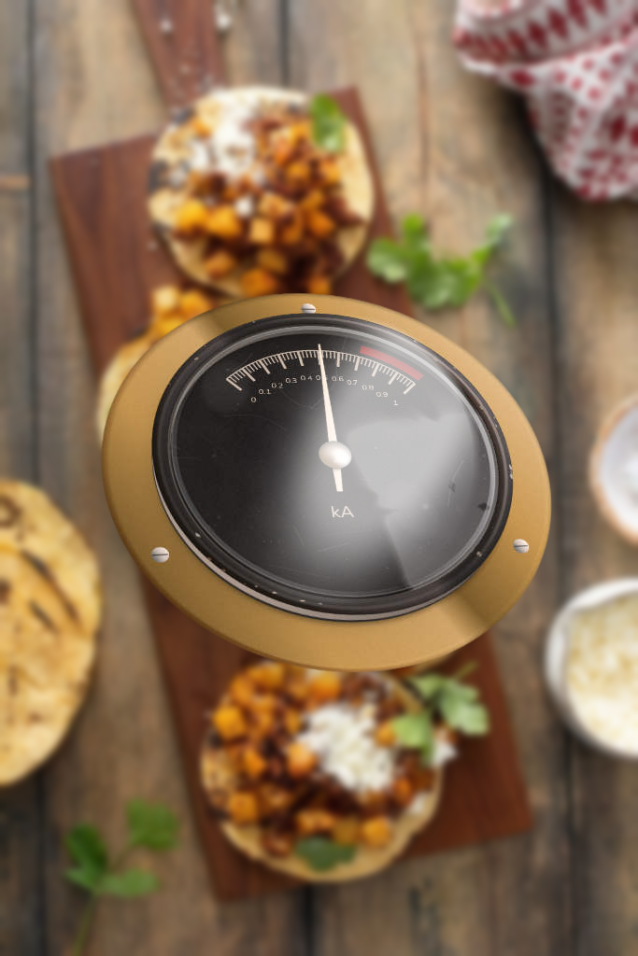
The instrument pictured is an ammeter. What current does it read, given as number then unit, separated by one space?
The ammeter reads 0.5 kA
